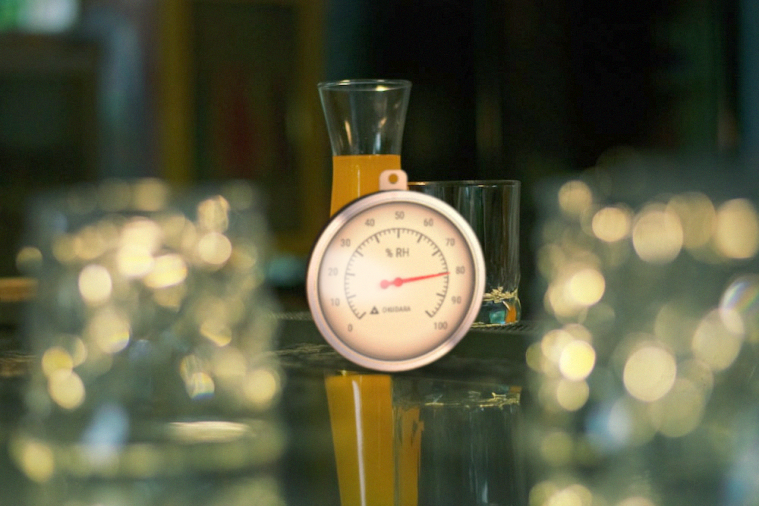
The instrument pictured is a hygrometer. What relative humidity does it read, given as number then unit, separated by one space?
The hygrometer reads 80 %
